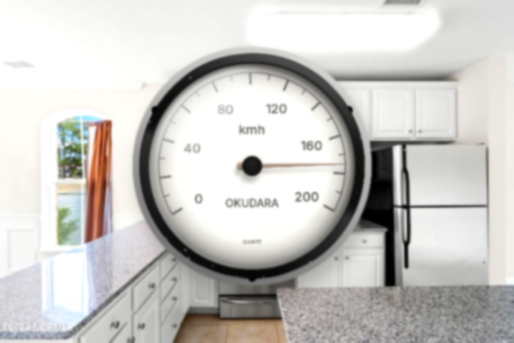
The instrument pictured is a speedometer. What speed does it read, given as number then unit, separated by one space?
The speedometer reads 175 km/h
